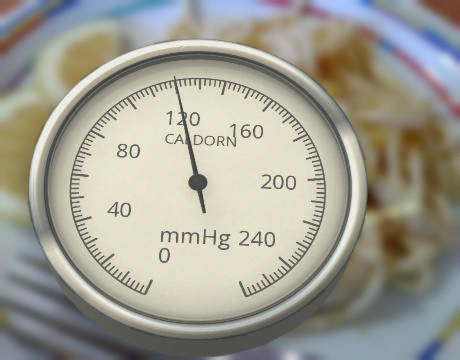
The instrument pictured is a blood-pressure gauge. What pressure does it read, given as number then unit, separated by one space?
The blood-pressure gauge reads 120 mmHg
